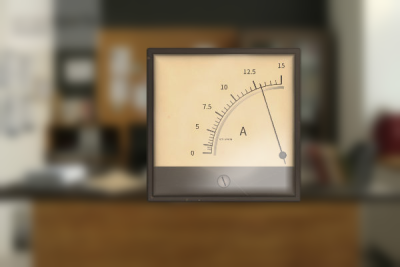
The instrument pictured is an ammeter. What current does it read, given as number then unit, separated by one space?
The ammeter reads 13 A
